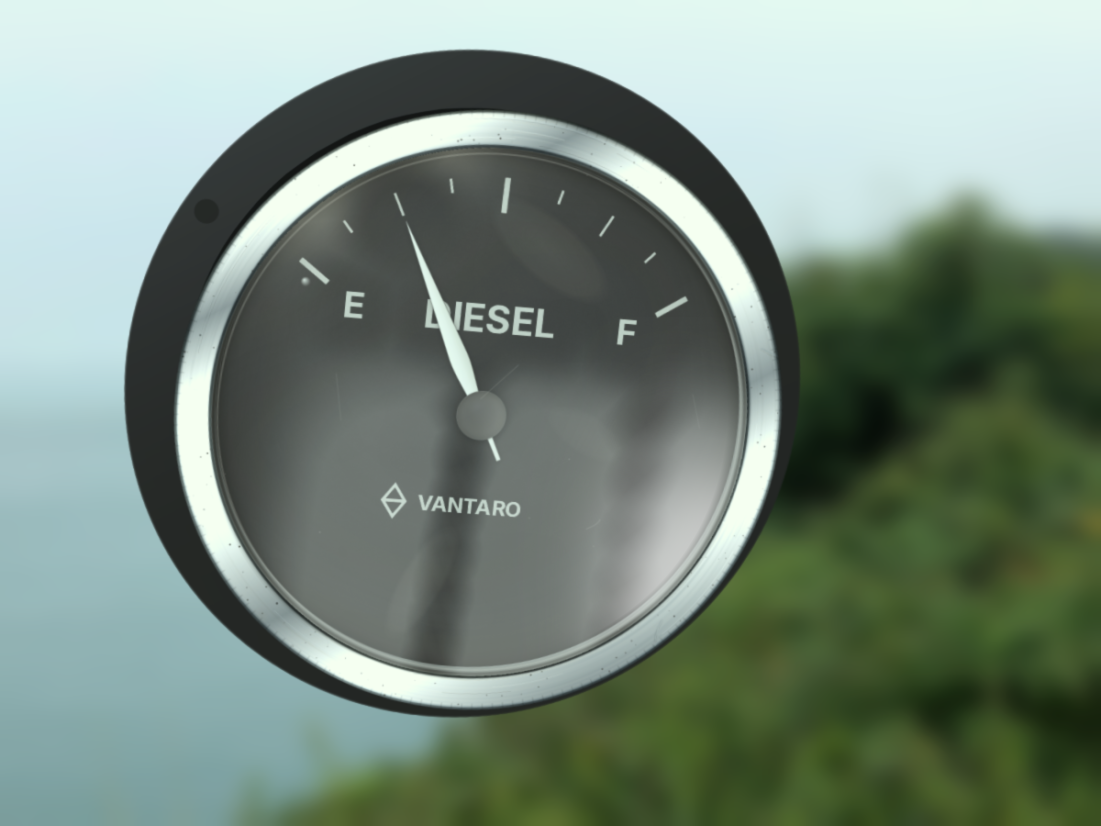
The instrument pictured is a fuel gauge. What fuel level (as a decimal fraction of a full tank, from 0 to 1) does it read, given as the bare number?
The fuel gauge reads 0.25
